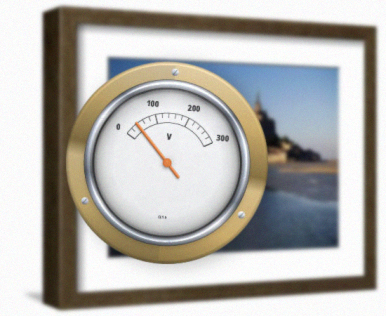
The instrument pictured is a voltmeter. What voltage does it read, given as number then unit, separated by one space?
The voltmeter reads 40 V
